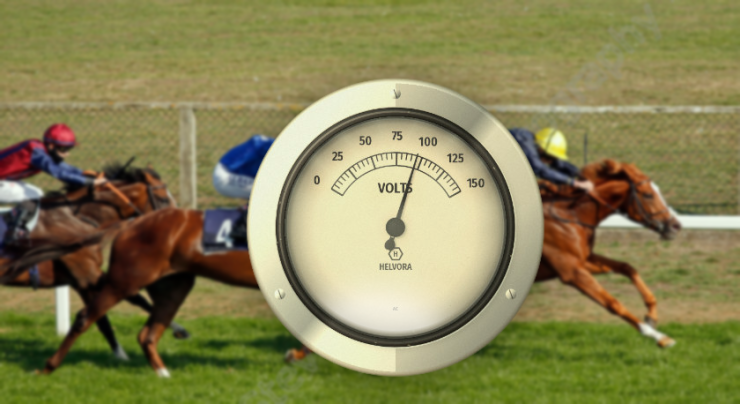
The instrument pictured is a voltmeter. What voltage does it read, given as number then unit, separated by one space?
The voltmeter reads 95 V
